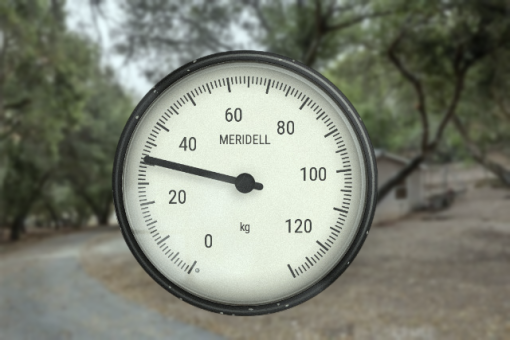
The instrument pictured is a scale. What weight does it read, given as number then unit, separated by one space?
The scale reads 31 kg
